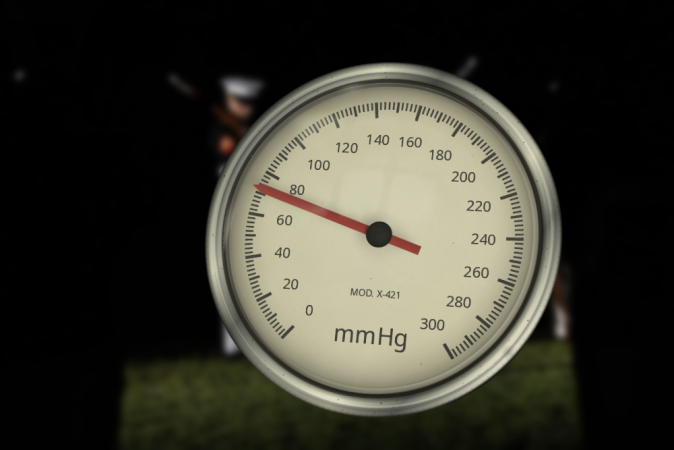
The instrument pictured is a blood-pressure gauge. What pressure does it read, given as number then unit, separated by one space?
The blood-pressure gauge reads 72 mmHg
